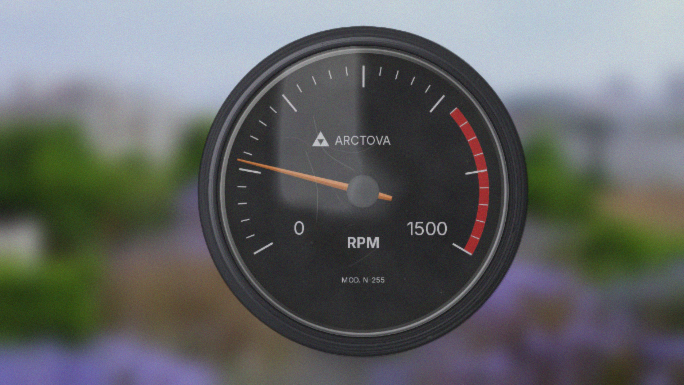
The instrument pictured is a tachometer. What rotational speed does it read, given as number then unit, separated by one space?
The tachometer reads 275 rpm
